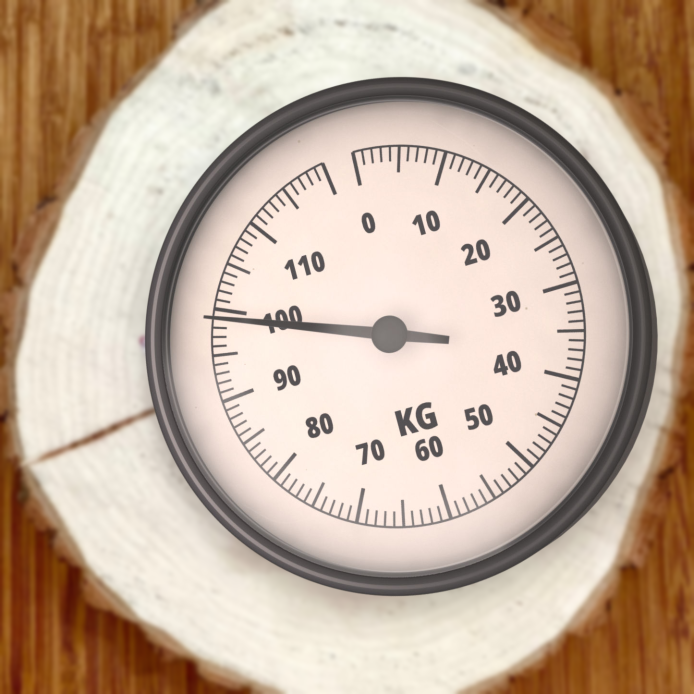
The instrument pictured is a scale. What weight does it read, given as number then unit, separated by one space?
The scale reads 99 kg
